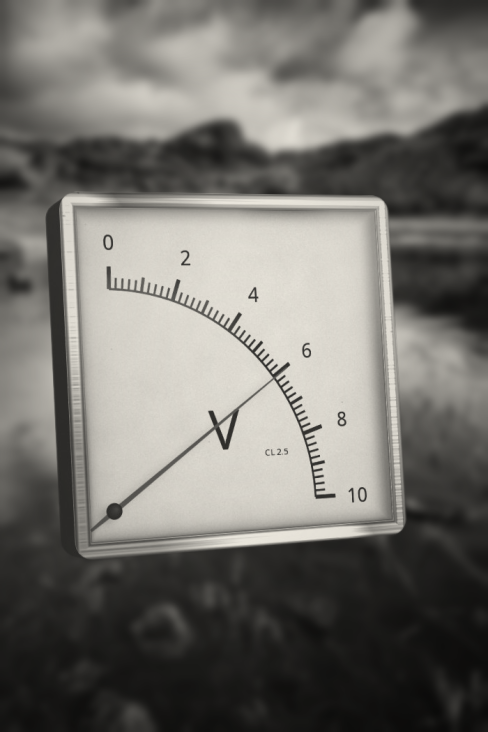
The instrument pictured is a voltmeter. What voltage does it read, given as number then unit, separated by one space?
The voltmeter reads 6 V
